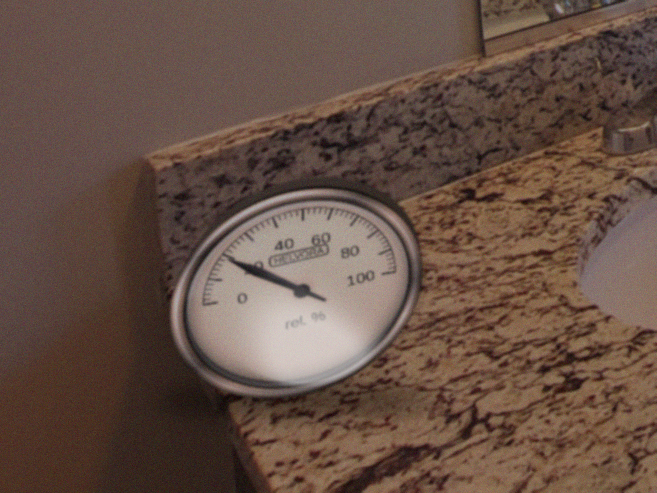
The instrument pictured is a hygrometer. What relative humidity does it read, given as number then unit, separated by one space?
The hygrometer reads 20 %
